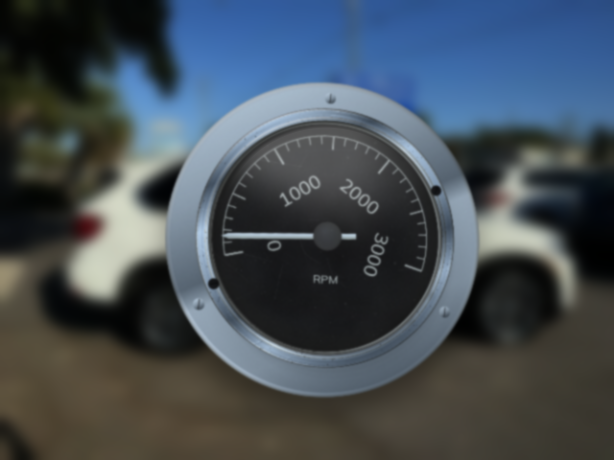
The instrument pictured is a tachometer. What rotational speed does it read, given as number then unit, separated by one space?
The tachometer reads 150 rpm
